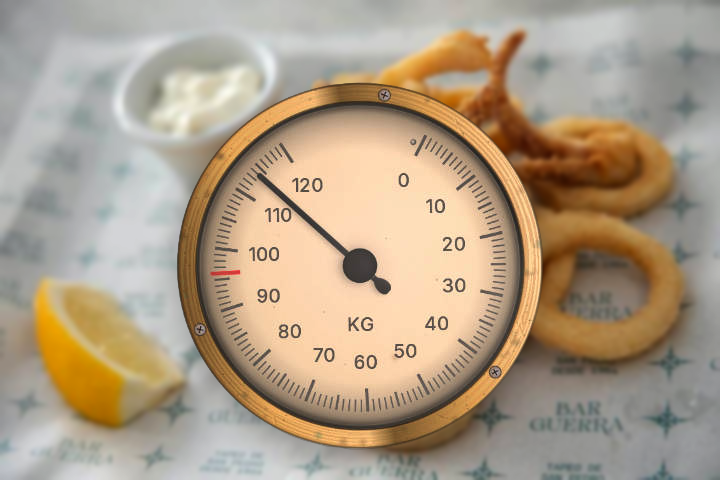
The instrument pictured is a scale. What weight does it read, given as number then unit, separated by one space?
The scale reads 114 kg
